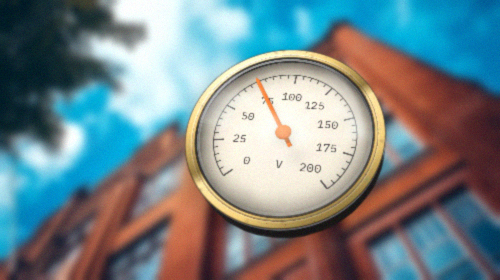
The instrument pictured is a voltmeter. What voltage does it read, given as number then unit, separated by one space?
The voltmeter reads 75 V
